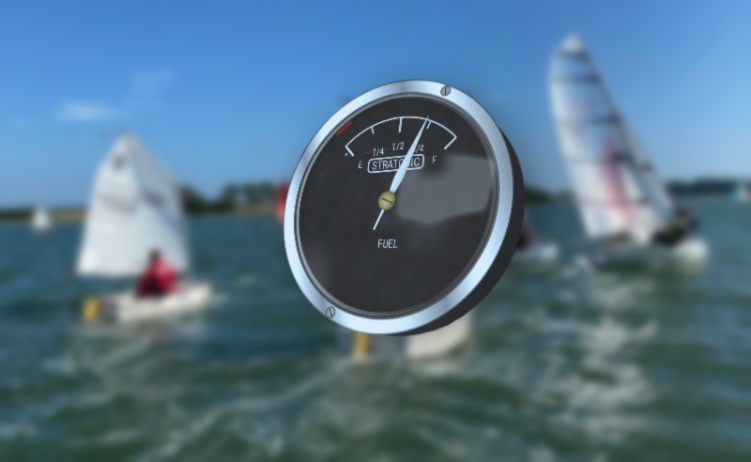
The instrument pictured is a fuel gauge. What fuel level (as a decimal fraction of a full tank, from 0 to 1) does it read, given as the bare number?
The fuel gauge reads 0.75
